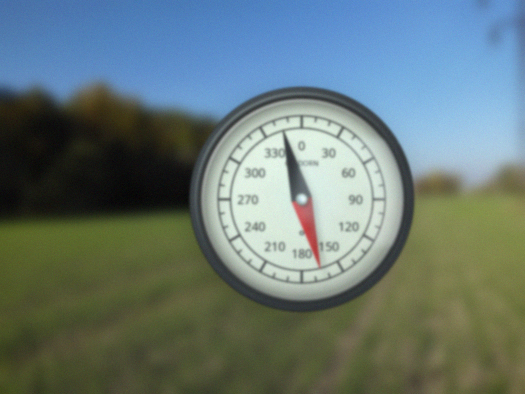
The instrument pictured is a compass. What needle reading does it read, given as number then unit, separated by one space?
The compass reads 165 °
